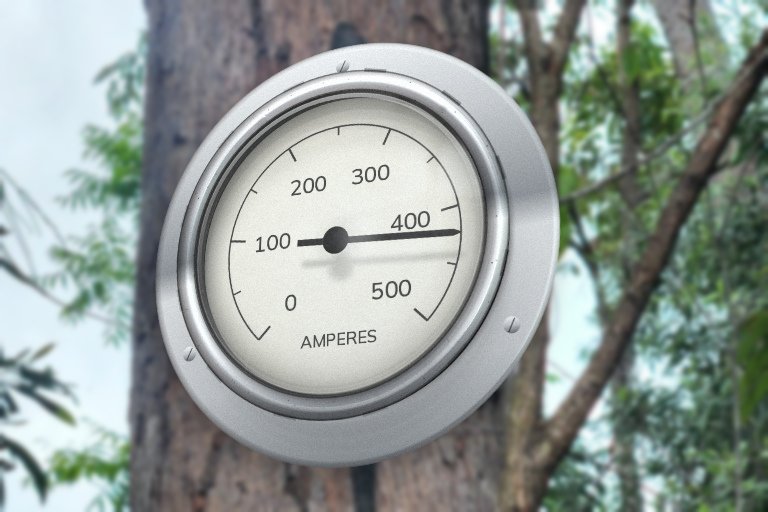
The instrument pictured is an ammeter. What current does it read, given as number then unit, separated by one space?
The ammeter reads 425 A
